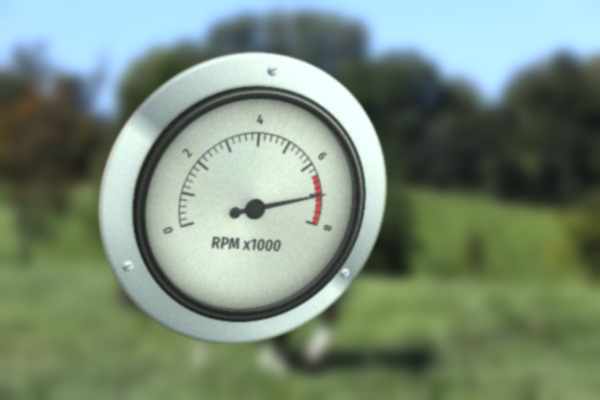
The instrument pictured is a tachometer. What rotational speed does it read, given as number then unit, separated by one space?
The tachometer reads 7000 rpm
